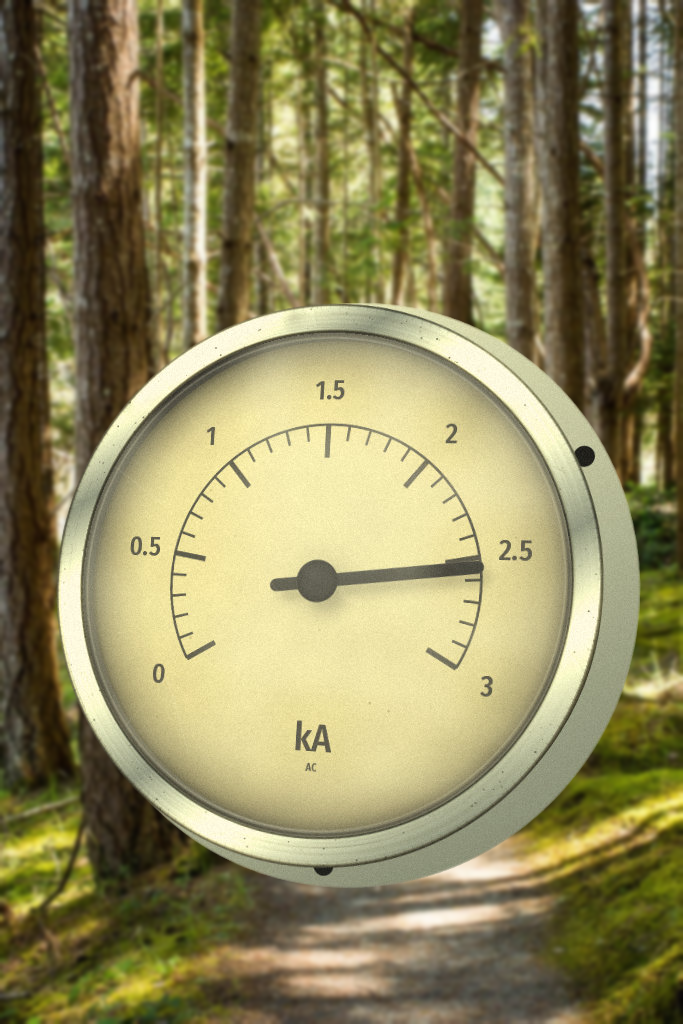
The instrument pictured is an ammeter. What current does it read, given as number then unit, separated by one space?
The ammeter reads 2.55 kA
